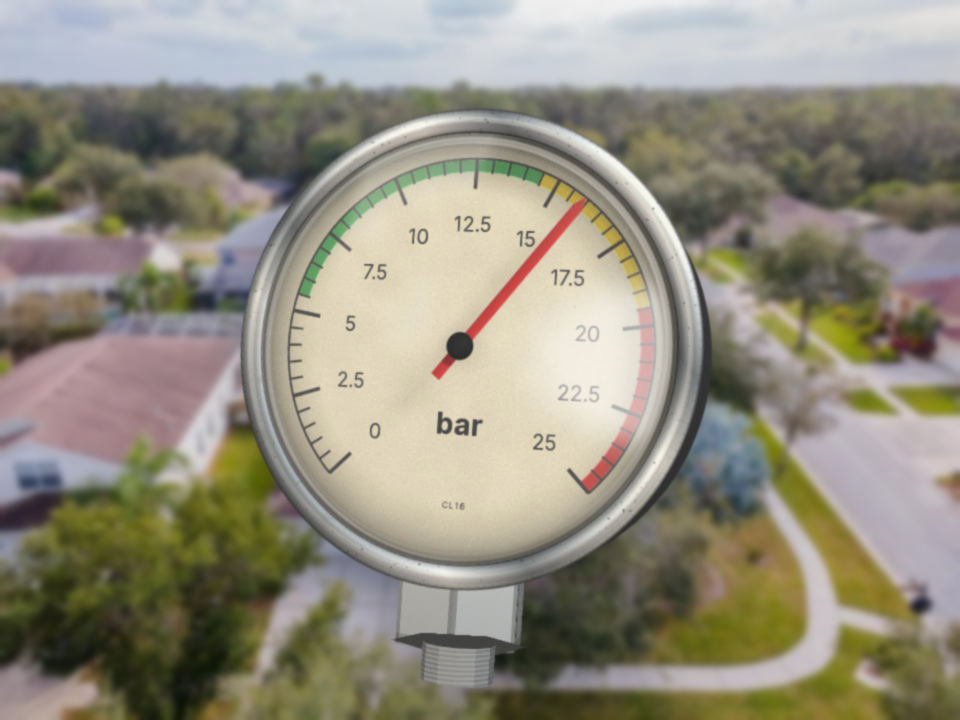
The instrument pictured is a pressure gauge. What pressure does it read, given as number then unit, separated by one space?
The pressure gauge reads 16 bar
